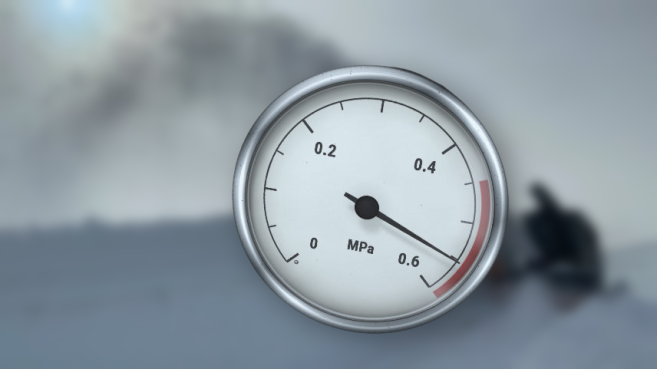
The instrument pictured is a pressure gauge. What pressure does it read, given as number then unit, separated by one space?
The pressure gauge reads 0.55 MPa
